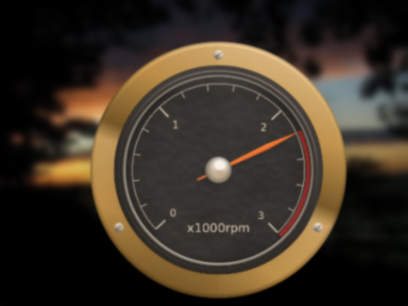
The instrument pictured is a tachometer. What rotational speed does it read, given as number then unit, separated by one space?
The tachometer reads 2200 rpm
